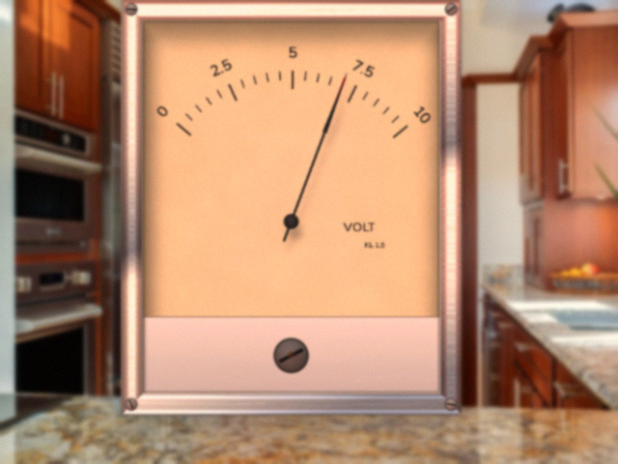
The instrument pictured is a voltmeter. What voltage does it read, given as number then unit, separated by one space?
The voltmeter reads 7 V
